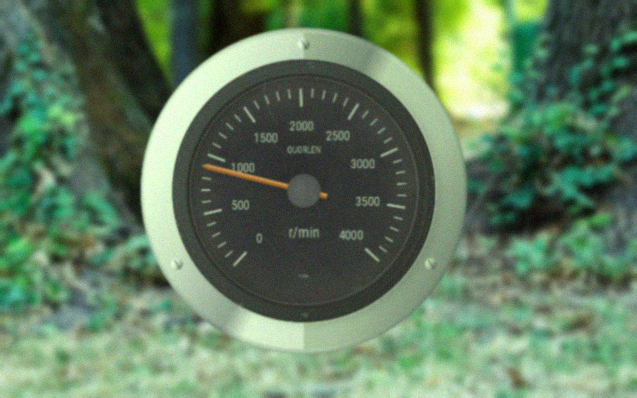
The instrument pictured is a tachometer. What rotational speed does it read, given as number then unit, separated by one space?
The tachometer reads 900 rpm
